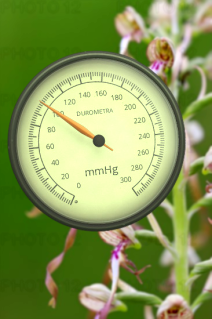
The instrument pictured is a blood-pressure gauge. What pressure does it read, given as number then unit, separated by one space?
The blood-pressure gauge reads 100 mmHg
